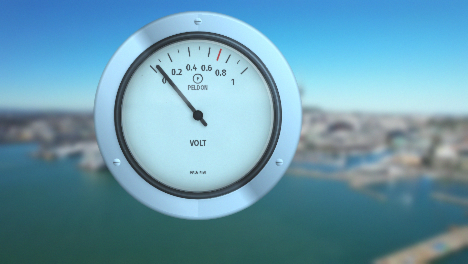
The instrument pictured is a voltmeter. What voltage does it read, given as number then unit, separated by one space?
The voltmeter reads 0.05 V
